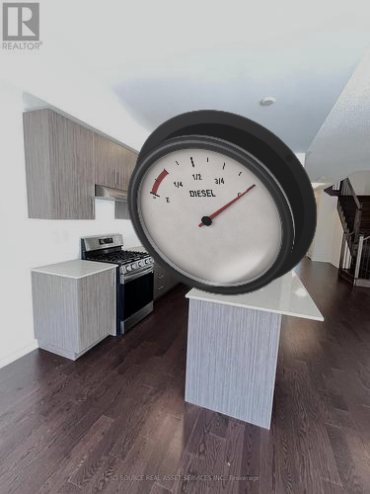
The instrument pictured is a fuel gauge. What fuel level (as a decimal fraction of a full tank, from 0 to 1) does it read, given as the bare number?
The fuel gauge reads 1
